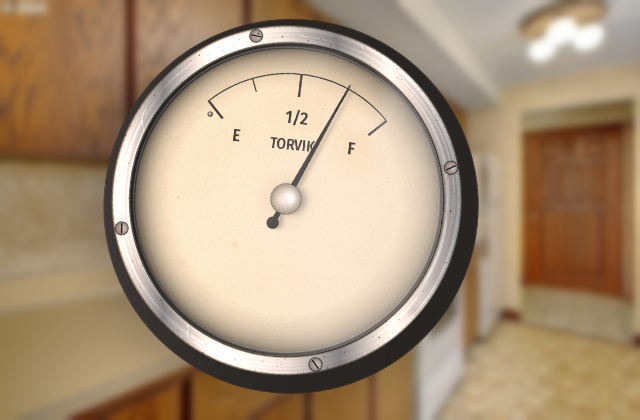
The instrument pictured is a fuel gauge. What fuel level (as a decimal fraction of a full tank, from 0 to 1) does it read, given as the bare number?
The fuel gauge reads 0.75
